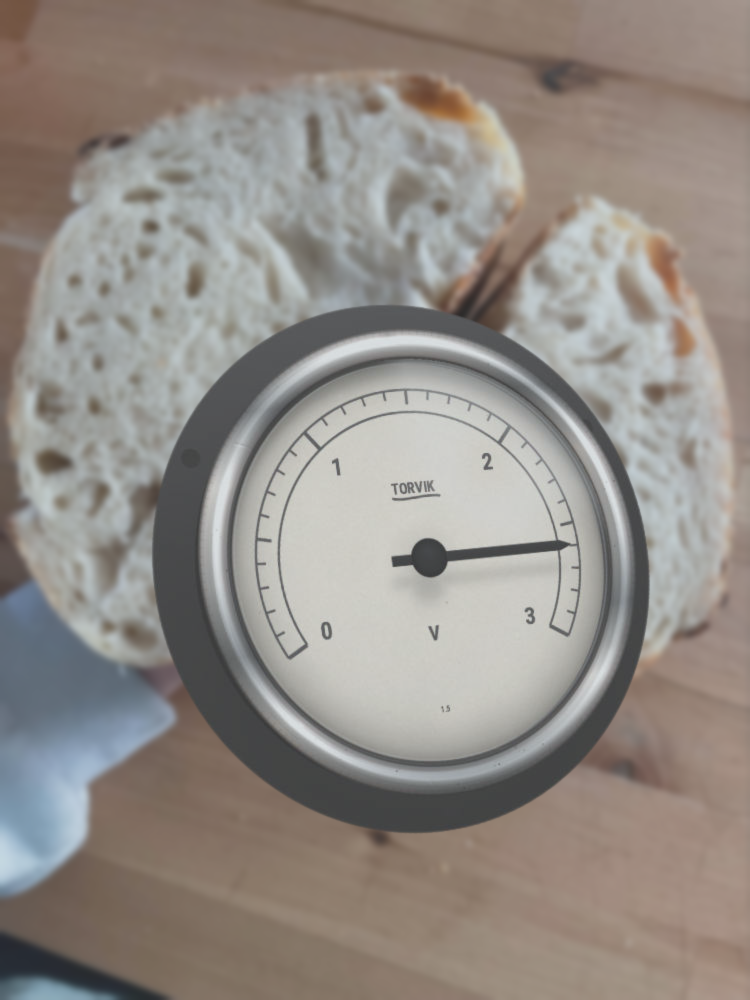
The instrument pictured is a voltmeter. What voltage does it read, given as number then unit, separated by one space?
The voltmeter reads 2.6 V
